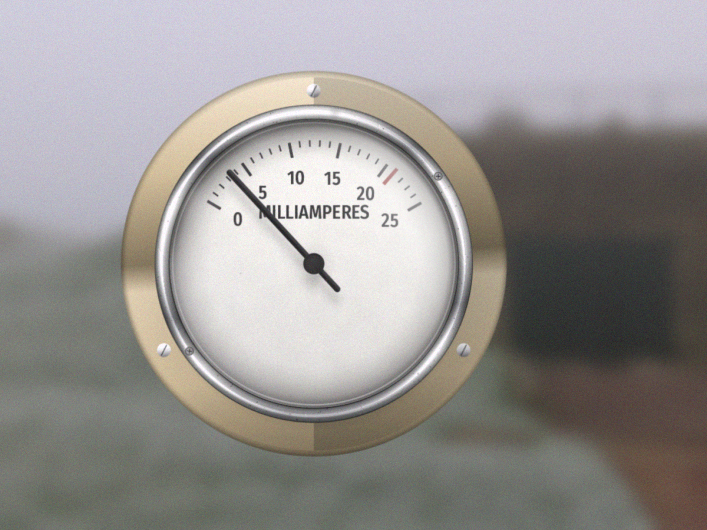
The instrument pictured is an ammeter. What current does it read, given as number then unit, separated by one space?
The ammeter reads 3.5 mA
